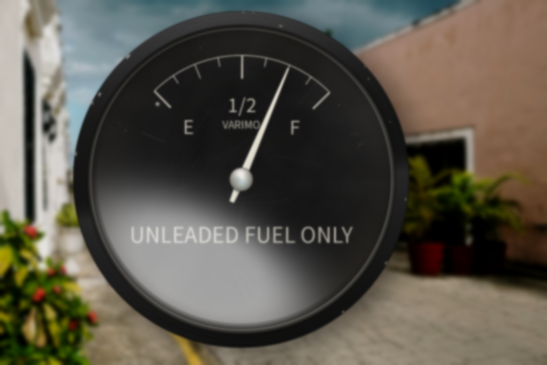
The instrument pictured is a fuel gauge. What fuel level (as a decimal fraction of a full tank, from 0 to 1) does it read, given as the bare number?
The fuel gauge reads 0.75
